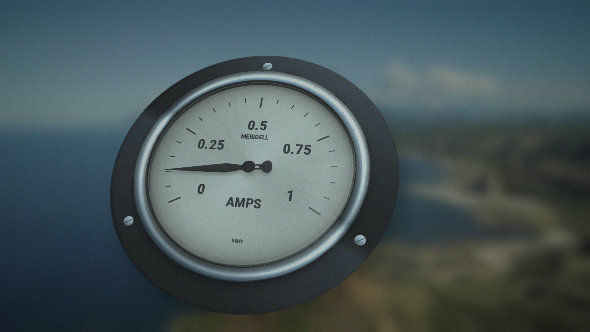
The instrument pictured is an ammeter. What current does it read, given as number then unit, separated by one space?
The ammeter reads 0.1 A
